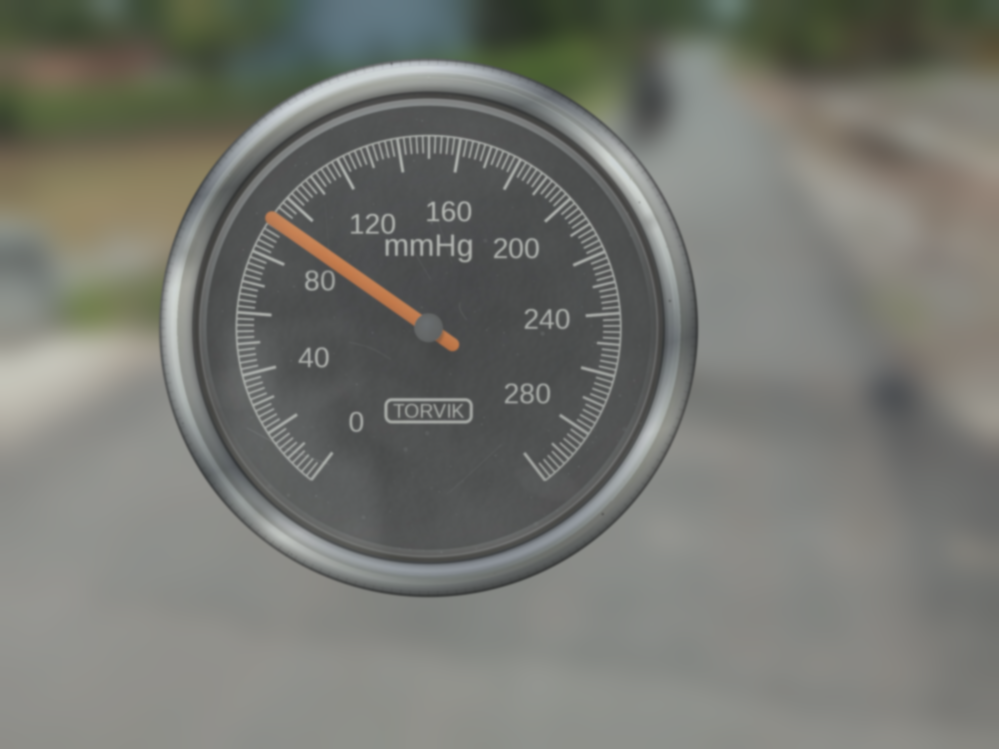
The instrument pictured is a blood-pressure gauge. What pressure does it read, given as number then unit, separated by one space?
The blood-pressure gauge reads 92 mmHg
